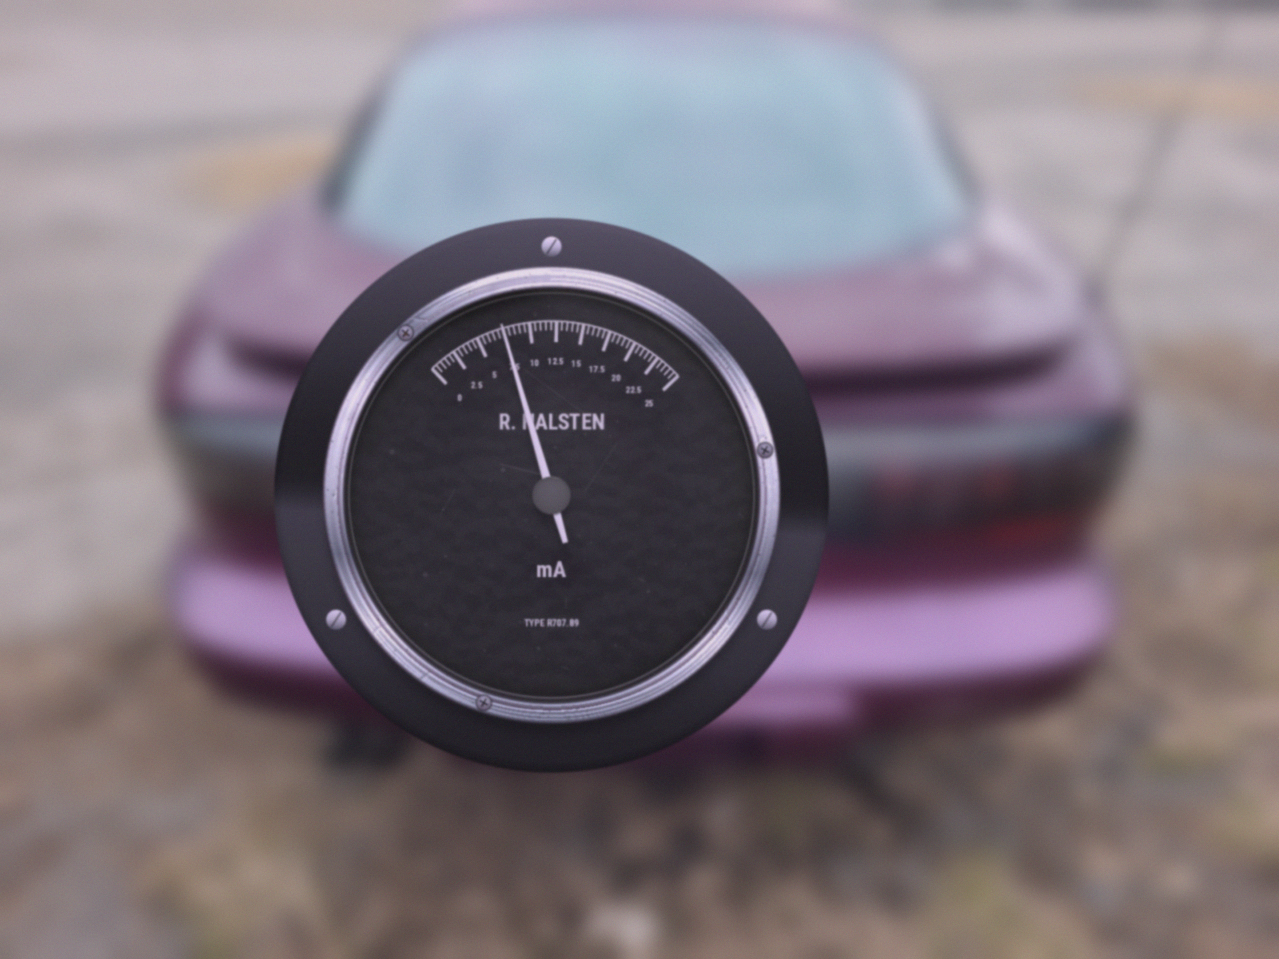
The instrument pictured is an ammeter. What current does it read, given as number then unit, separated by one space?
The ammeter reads 7.5 mA
